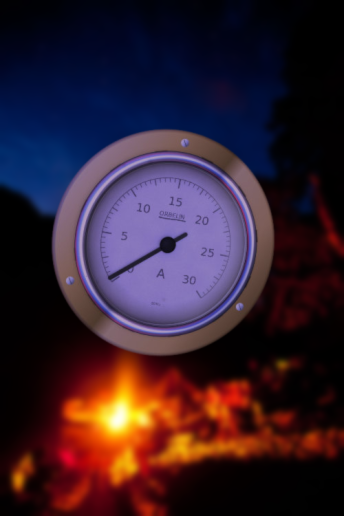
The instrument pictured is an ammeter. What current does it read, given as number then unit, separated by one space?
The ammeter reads 0.5 A
